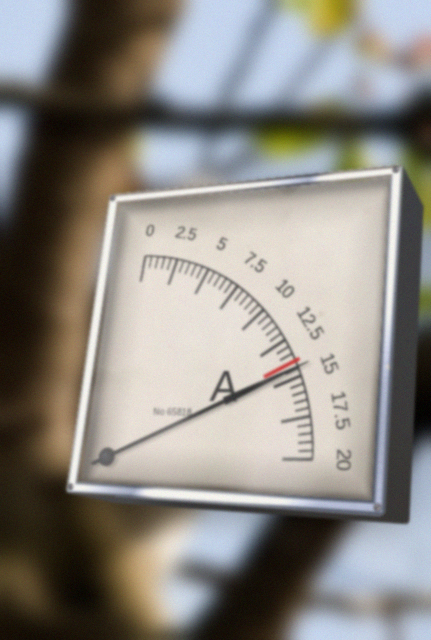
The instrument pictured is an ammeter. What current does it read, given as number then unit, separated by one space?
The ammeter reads 14.5 A
